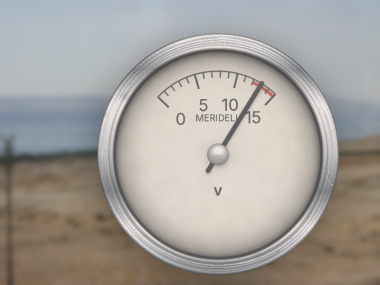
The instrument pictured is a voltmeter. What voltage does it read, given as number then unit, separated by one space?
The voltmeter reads 13 V
